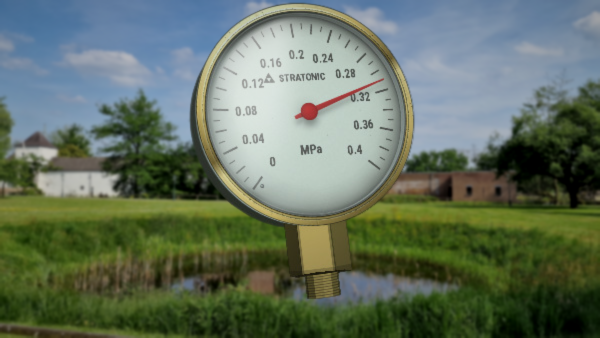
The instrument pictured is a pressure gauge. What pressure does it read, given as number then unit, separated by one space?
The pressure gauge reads 0.31 MPa
